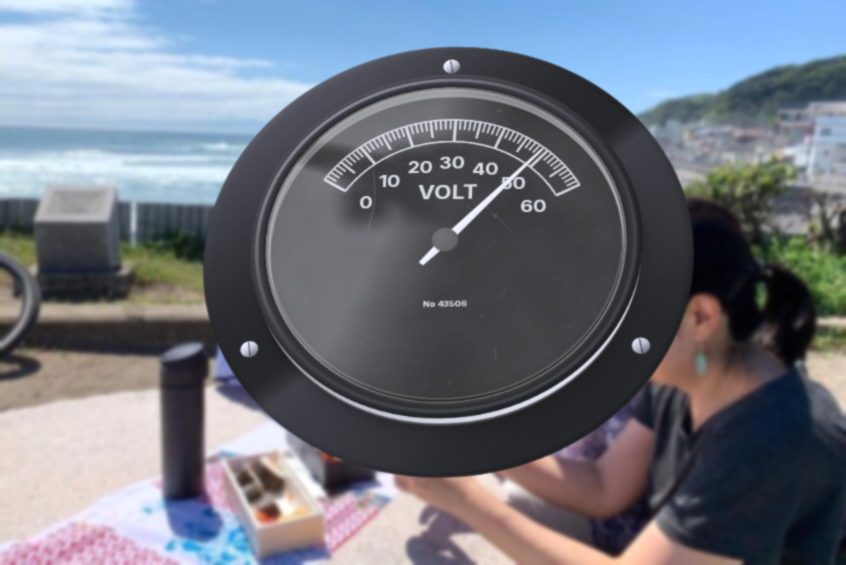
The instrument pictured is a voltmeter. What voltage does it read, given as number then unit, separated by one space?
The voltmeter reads 50 V
